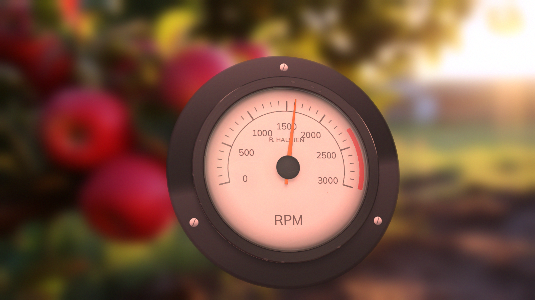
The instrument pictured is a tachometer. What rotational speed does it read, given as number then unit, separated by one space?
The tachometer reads 1600 rpm
